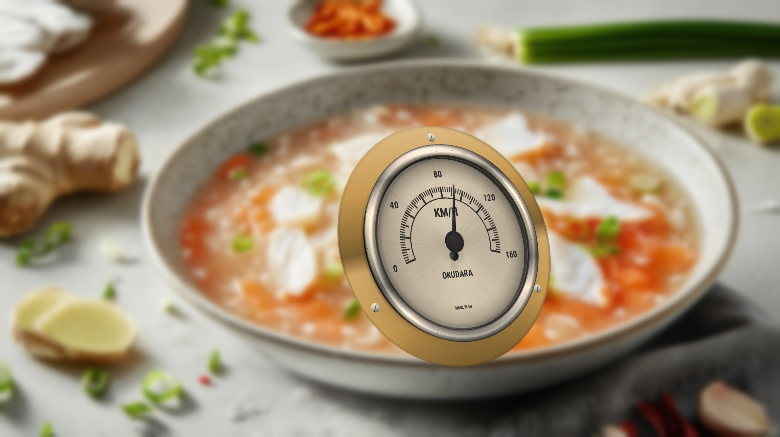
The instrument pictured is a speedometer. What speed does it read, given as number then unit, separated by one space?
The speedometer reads 90 km/h
